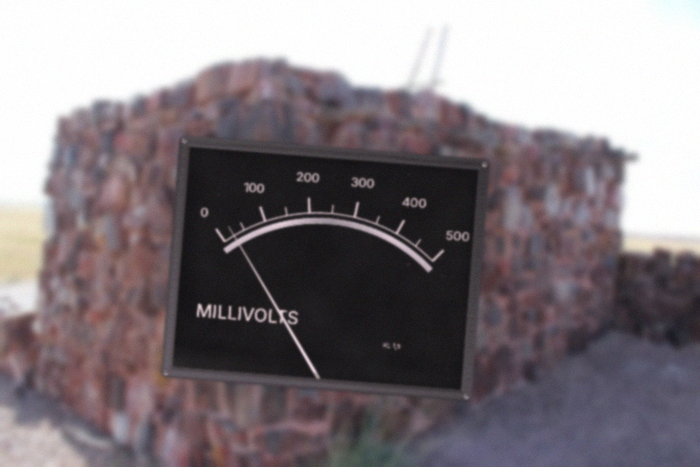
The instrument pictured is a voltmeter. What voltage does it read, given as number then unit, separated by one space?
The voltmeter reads 25 mV
